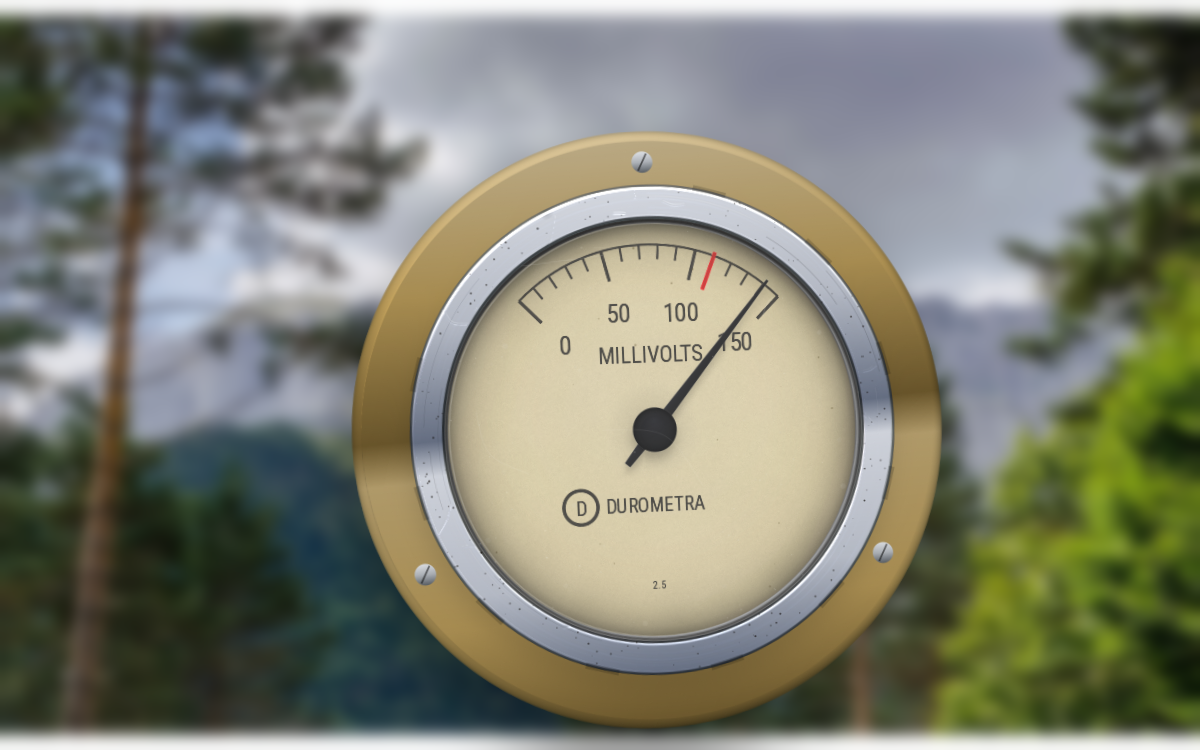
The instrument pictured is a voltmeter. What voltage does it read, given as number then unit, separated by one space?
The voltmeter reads 140 mV
